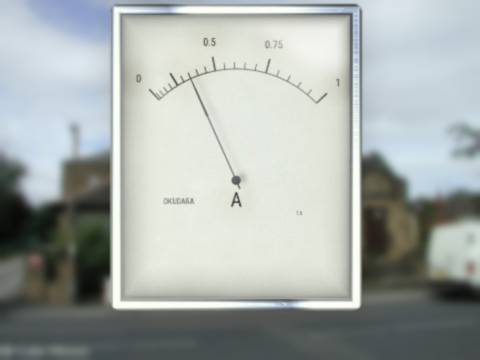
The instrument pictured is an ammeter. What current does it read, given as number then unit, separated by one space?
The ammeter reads 0.35 A
